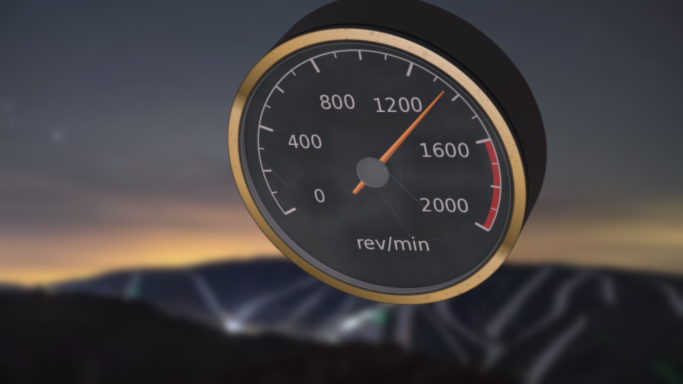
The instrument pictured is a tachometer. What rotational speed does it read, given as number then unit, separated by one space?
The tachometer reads 1350 rpm
